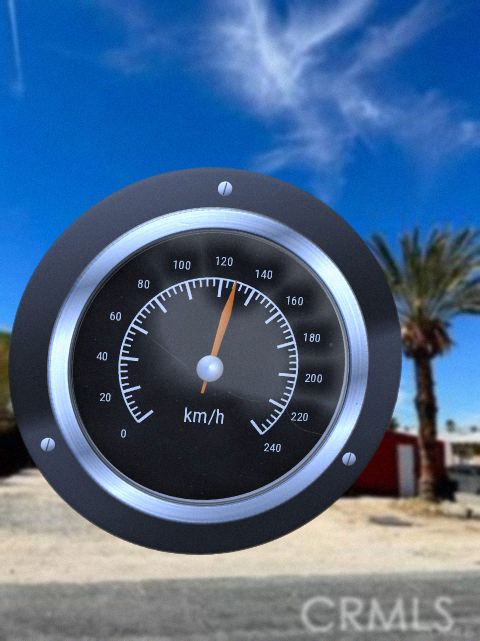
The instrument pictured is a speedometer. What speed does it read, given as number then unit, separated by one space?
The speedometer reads 128 km/h
